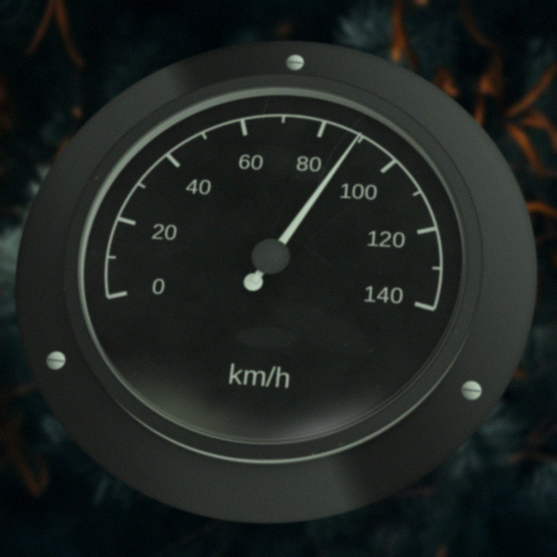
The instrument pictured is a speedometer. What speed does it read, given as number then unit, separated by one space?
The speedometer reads 90 km/h
